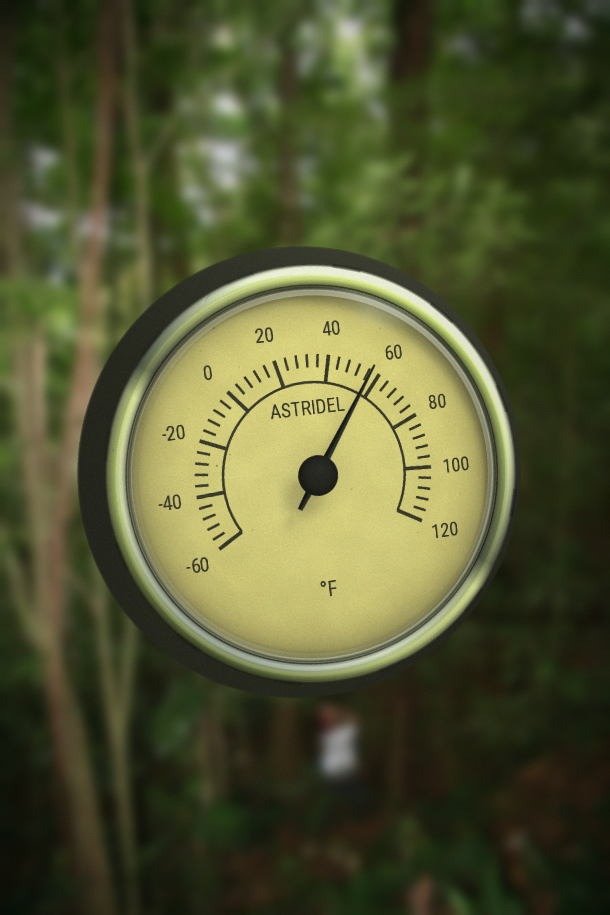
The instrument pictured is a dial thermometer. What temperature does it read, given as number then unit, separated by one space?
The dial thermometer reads 56 °F
